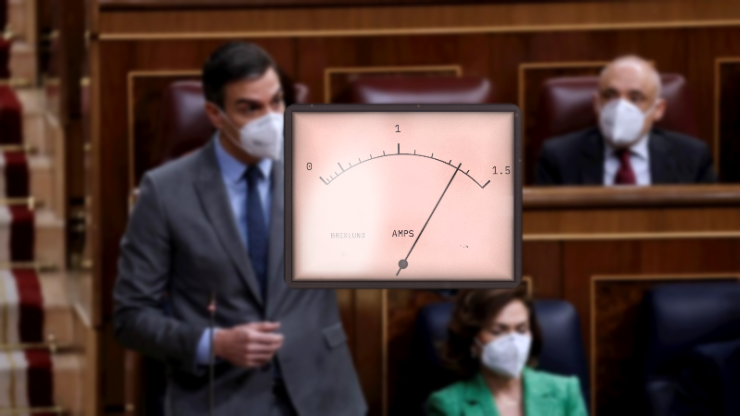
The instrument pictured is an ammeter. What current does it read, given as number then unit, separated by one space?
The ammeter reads 1.35 A
